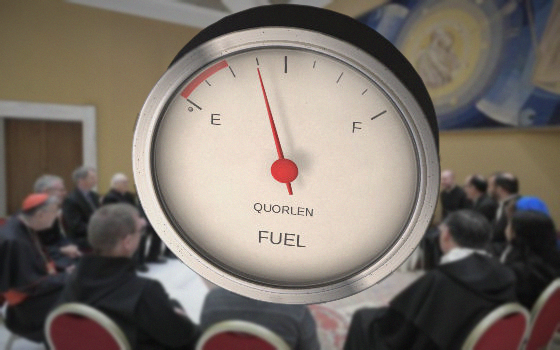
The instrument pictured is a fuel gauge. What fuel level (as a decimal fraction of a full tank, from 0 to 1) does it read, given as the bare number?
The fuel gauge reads 0.375
